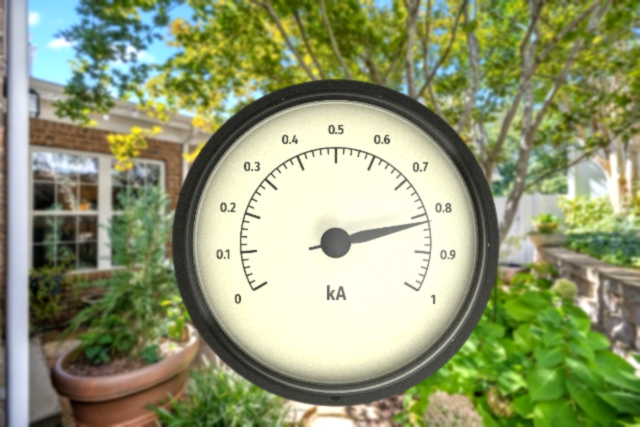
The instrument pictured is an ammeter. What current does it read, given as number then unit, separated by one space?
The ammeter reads 0.82 kA
